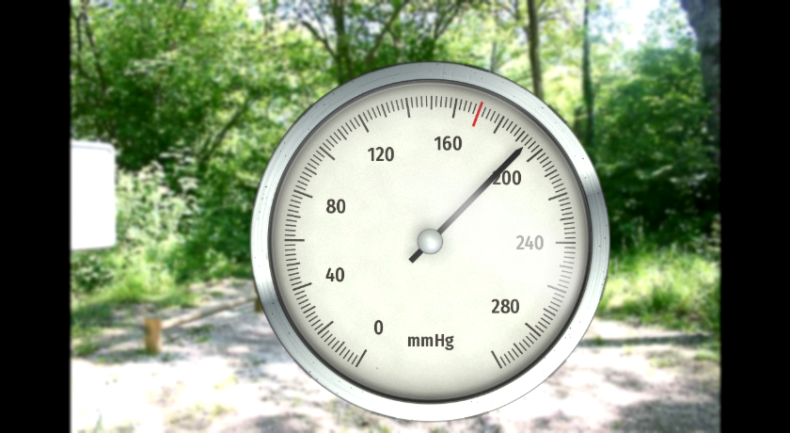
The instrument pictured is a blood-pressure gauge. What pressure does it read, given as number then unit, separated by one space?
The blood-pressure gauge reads 194 mmHg
